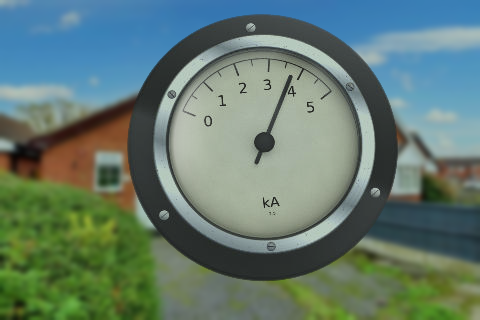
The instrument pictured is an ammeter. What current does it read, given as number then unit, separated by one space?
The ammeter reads 3.75 kA
